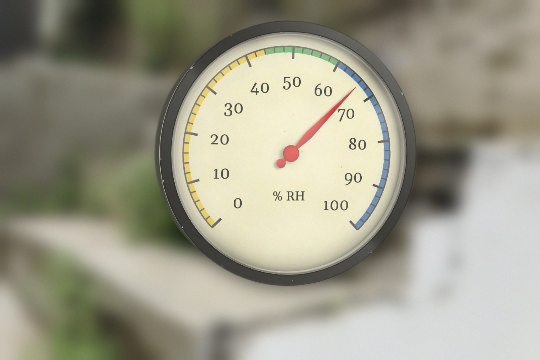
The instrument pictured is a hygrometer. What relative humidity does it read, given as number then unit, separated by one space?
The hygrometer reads 66 %
